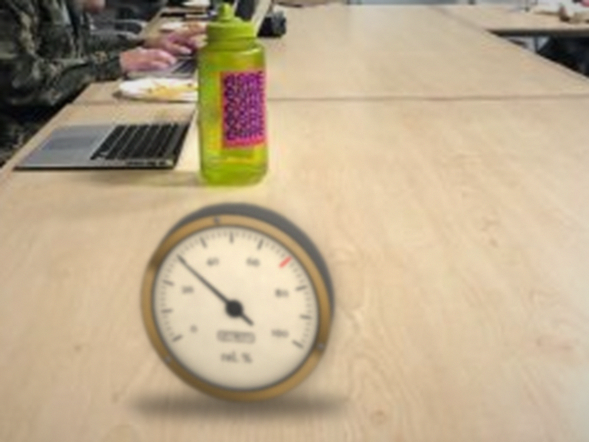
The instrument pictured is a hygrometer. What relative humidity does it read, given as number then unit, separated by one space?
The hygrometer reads 30 %
